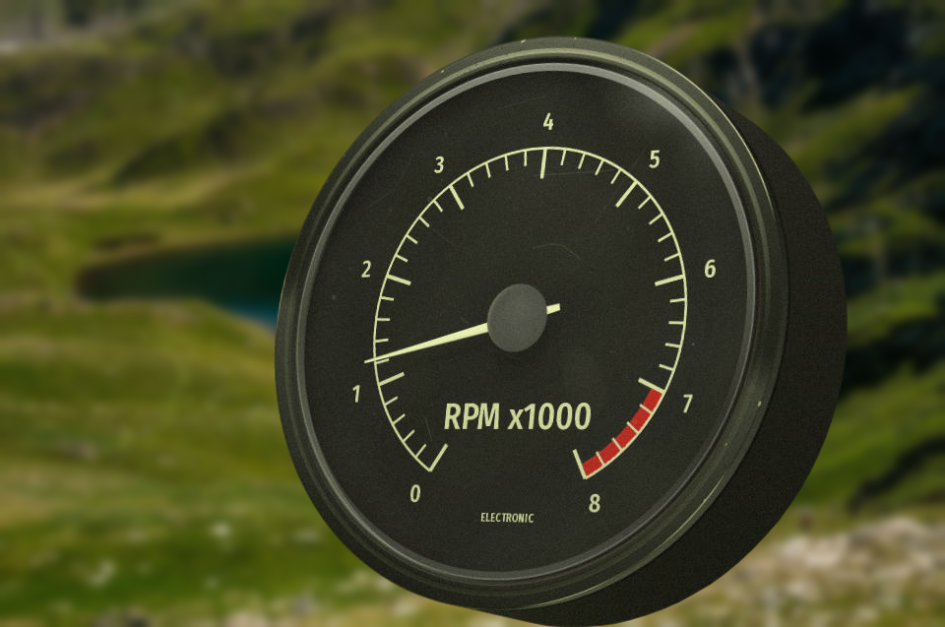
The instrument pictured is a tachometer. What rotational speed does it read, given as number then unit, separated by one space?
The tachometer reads 1200 rpm
